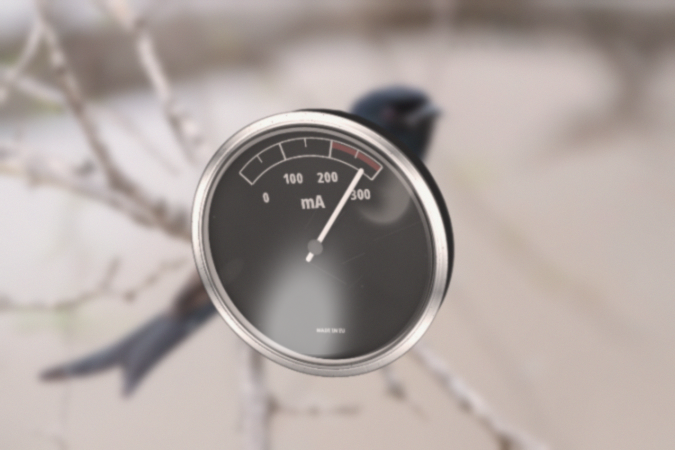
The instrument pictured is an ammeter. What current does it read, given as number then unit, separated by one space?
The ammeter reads 275 mA
